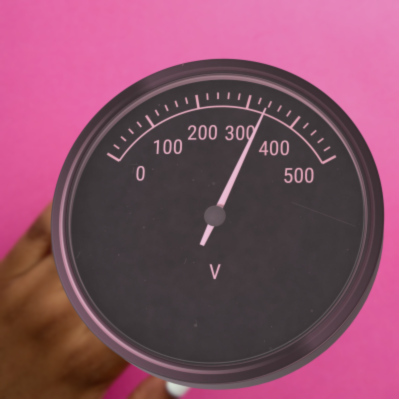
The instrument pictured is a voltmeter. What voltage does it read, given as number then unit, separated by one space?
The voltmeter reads 340 V
